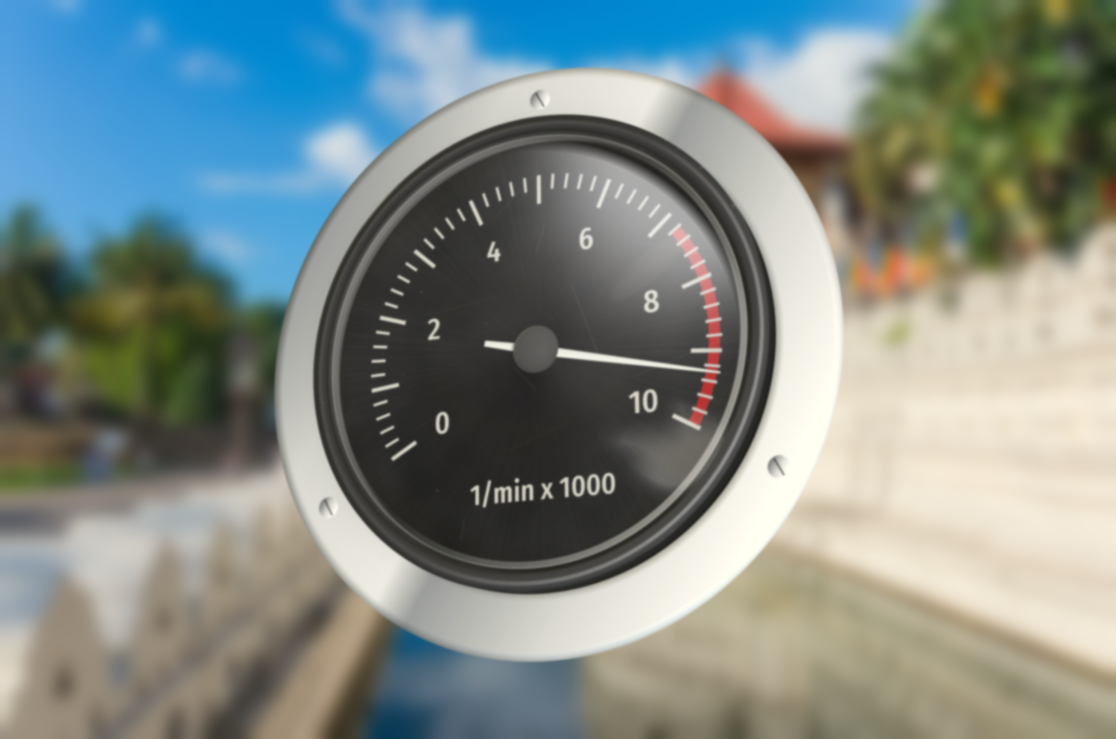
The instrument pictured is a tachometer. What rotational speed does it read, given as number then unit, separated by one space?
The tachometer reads 9300 rpm
